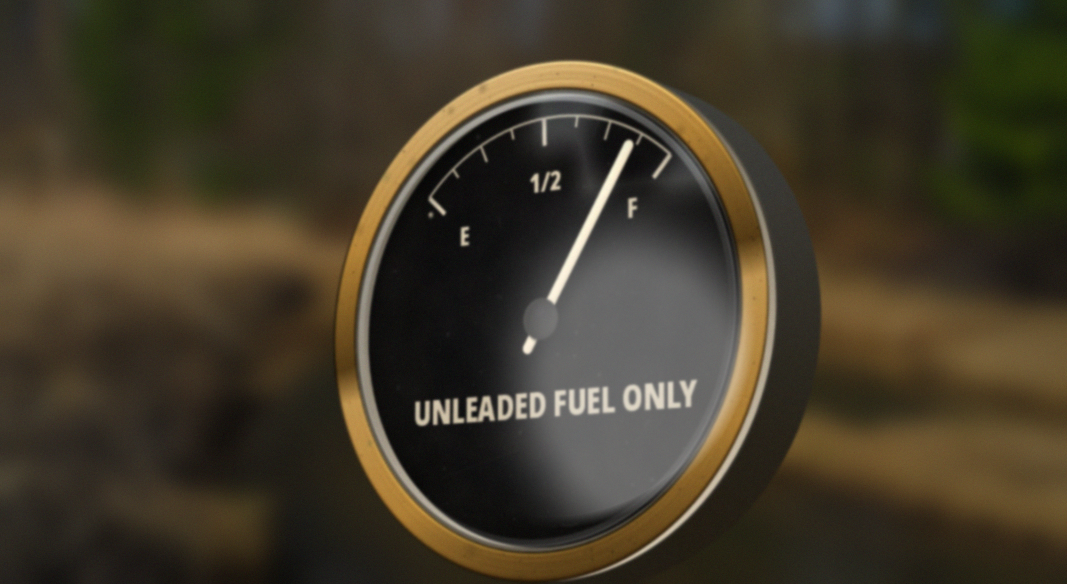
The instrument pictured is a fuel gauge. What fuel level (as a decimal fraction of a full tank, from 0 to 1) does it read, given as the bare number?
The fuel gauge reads 0.875
